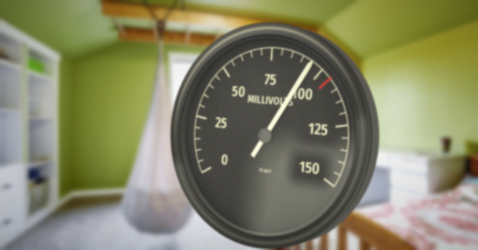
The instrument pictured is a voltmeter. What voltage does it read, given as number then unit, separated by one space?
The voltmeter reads 95 mV
